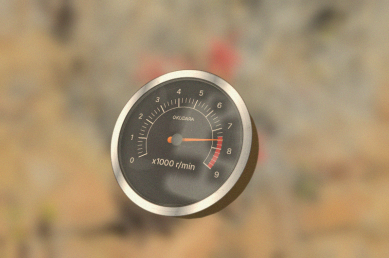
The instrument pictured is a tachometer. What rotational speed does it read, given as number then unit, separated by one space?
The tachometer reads 7600 rpm
